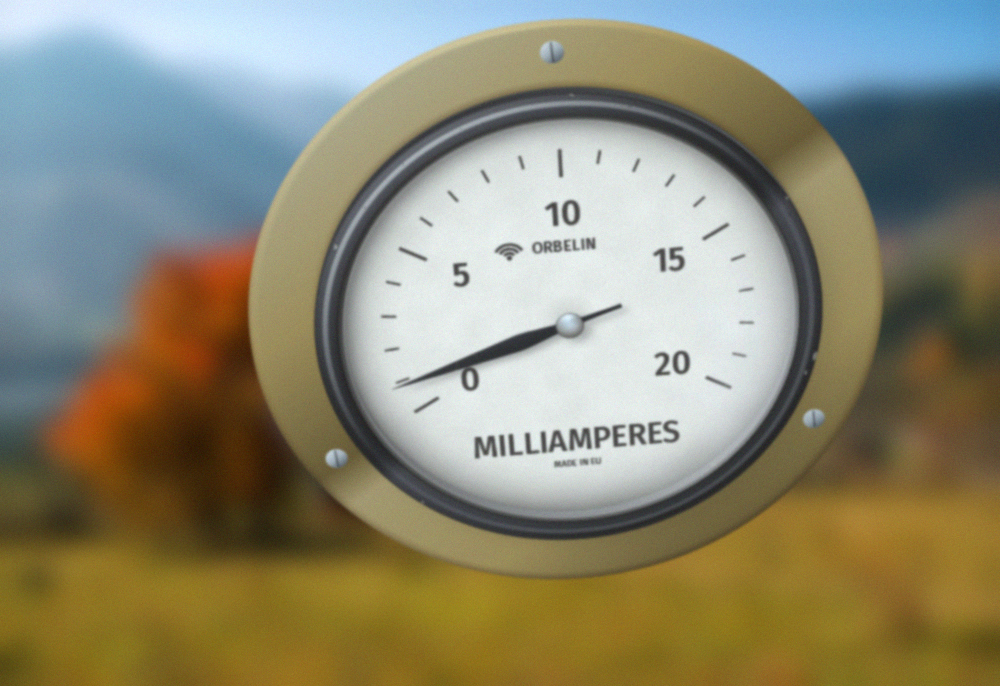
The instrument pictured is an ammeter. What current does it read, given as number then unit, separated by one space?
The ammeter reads 1 mA
